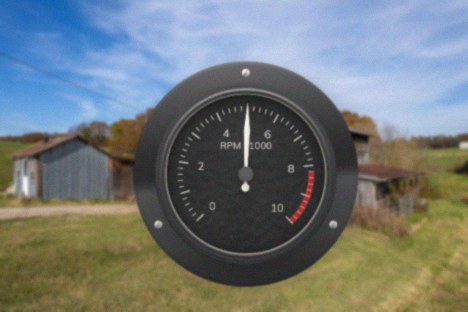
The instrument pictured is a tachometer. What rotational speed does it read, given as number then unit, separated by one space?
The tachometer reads 5000 rpm
